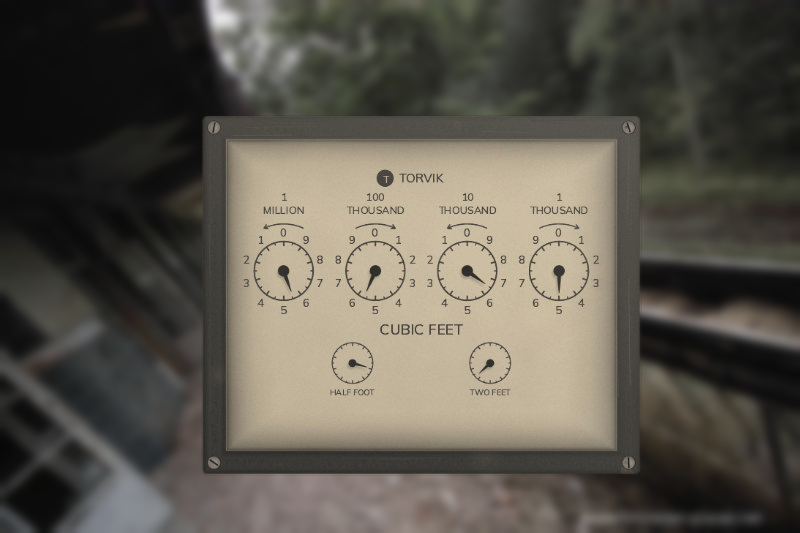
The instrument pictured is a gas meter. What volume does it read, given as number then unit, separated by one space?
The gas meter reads 556500 ft³
